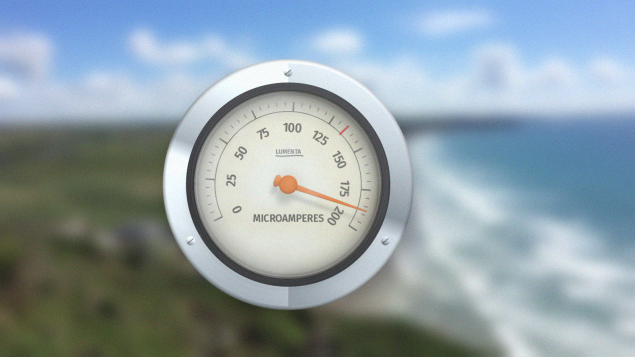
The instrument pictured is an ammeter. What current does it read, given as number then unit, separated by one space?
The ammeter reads 187.5 µA
